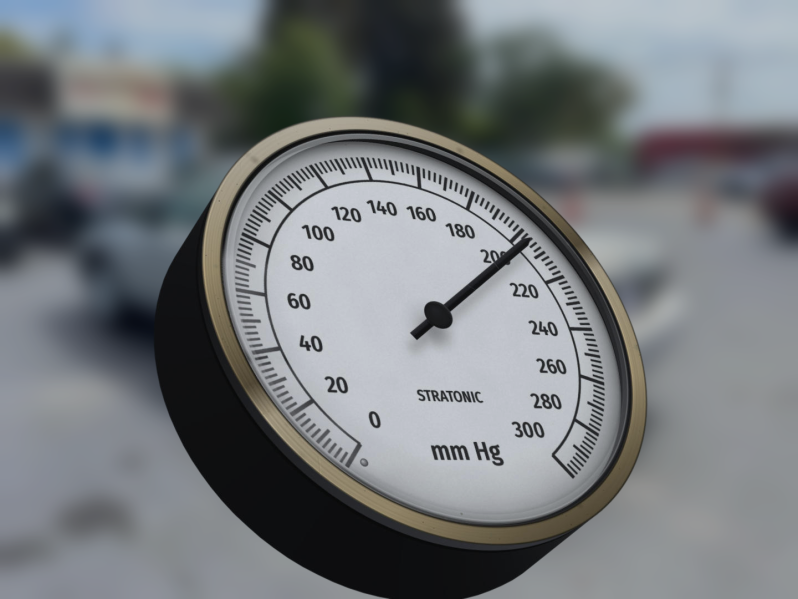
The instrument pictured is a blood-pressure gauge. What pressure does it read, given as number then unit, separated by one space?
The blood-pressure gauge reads 204 mmHg
